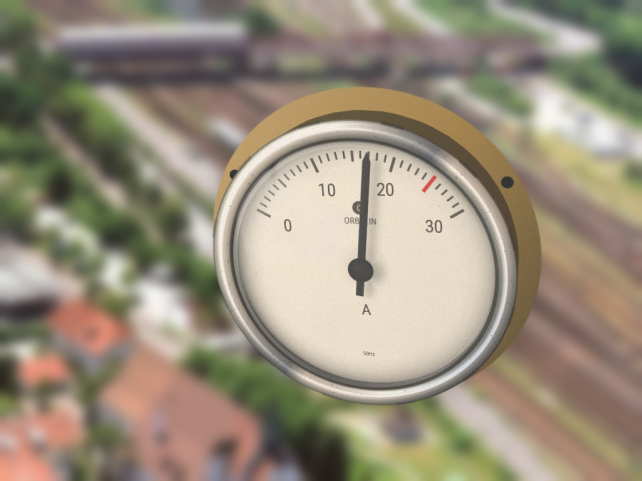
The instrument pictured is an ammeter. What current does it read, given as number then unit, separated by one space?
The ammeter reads 17 A
